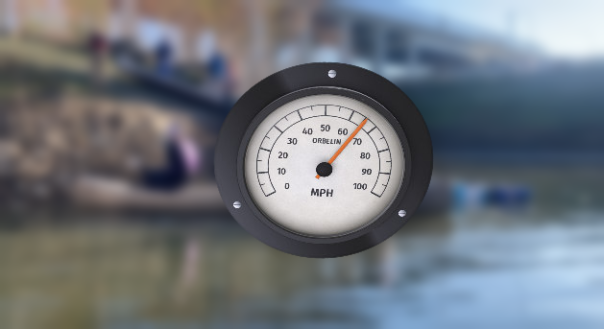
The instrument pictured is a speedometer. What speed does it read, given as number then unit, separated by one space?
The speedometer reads 65 mph
